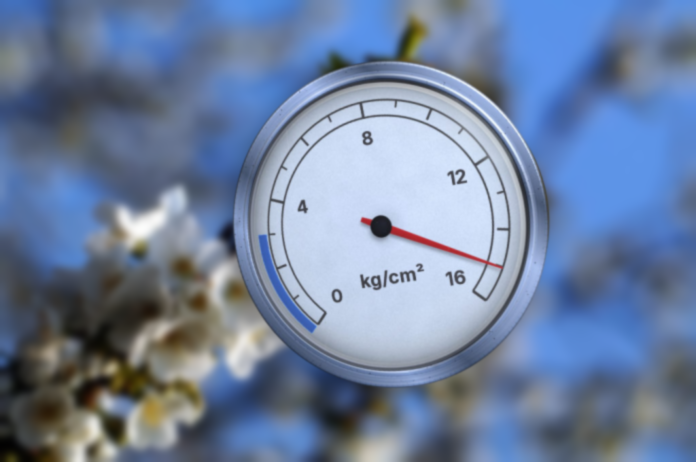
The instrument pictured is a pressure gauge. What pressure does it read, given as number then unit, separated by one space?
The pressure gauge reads 15 kg/cm²
